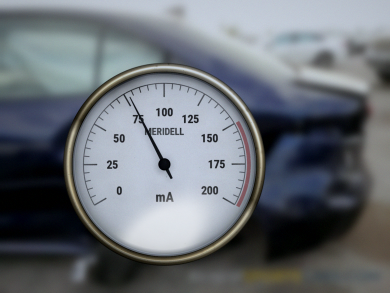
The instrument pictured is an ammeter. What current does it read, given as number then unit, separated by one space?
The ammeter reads 77.5 mA
